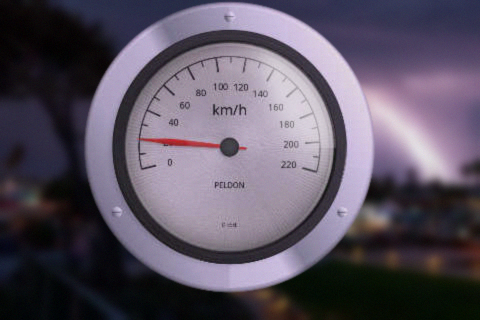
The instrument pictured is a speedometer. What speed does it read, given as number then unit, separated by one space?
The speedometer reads 20 km/h
